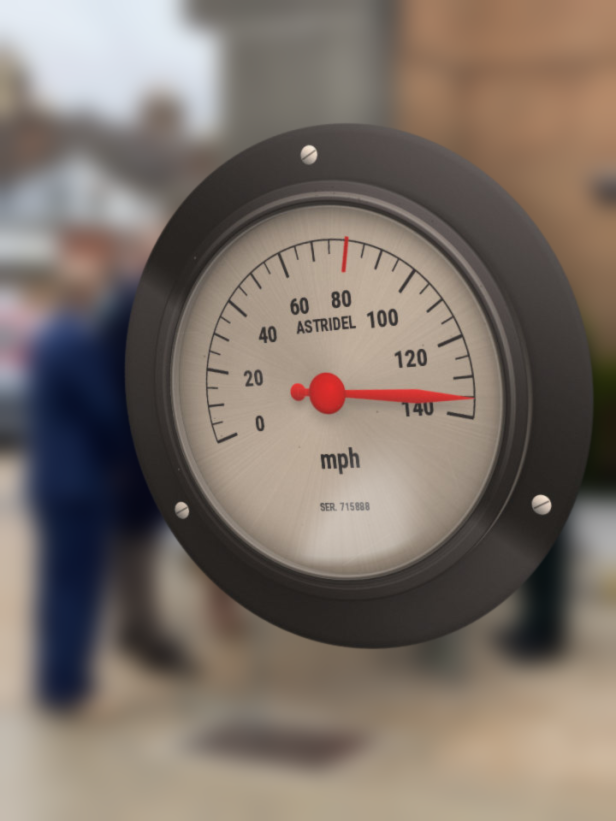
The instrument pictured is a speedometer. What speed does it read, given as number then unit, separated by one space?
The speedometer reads 135 mph
